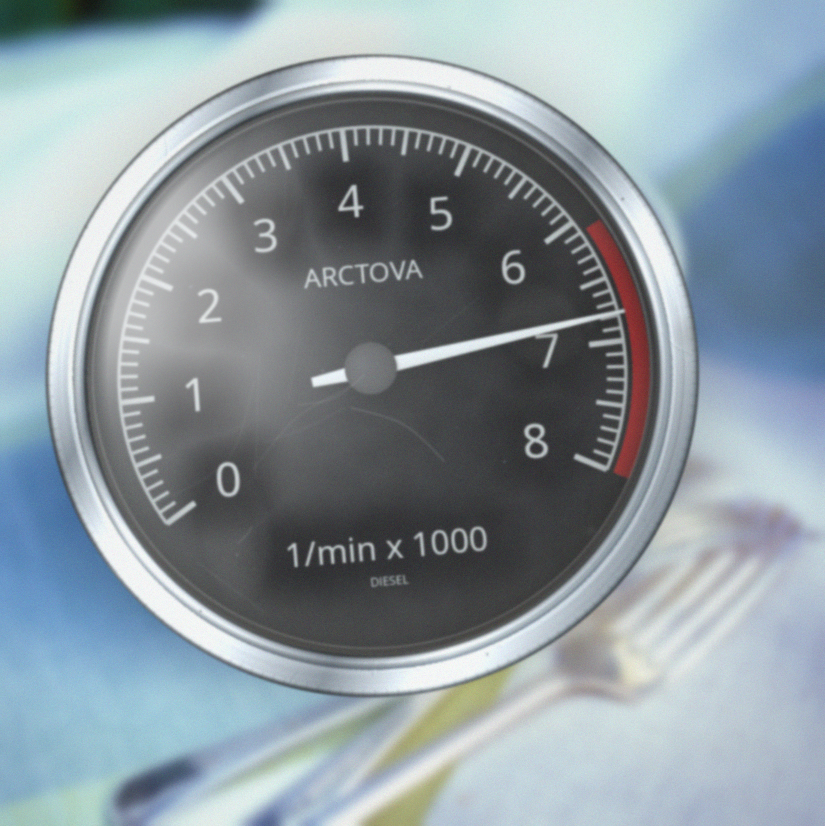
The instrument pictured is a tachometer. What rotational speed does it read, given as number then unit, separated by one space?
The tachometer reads 6800 rpm
